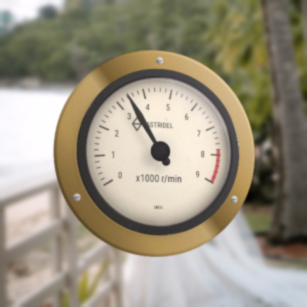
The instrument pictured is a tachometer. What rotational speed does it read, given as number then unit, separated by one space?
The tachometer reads 3400 rpm
